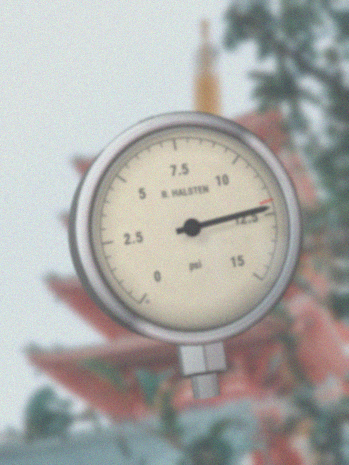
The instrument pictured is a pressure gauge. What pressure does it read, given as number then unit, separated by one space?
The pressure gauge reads 12.25 psi
